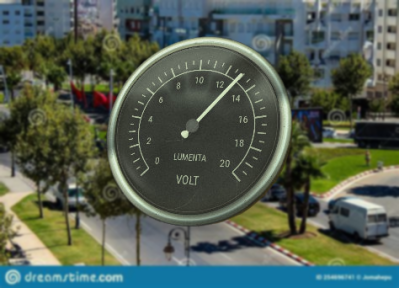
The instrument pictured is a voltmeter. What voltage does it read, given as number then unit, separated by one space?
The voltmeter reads 13 V
